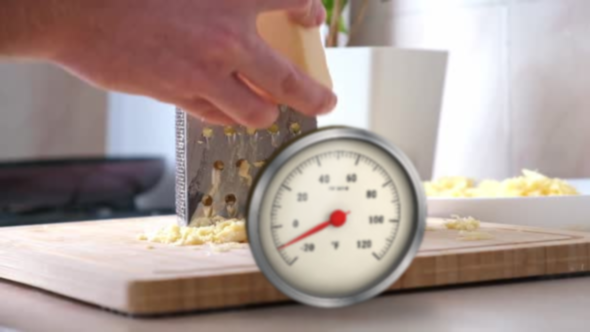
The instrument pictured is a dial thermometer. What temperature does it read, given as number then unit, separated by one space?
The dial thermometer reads -10 °F
